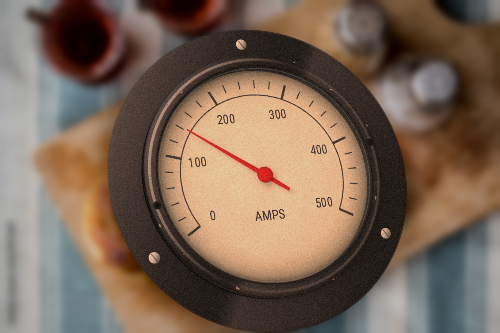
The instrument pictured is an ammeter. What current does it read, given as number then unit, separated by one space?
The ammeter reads 140 A
